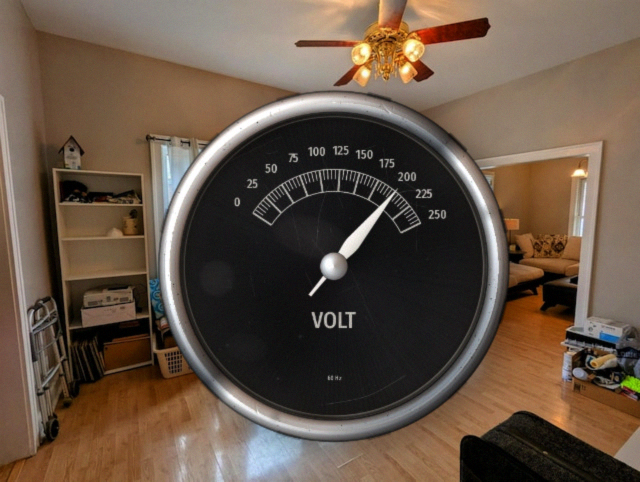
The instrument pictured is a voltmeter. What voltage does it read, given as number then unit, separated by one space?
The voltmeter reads 200 V
